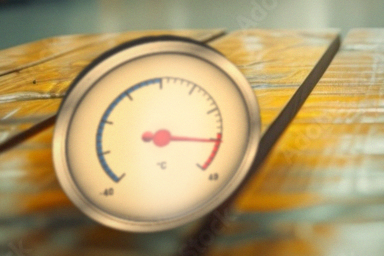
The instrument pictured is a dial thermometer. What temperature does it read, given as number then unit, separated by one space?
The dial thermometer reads 30 °C
